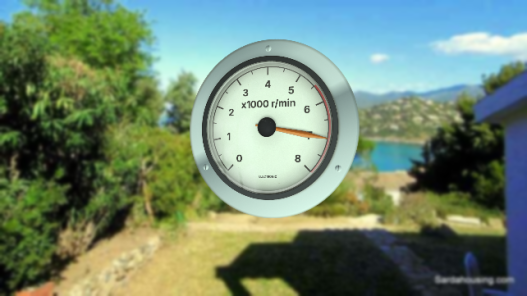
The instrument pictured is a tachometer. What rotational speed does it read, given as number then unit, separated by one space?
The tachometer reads 7000 rpm
